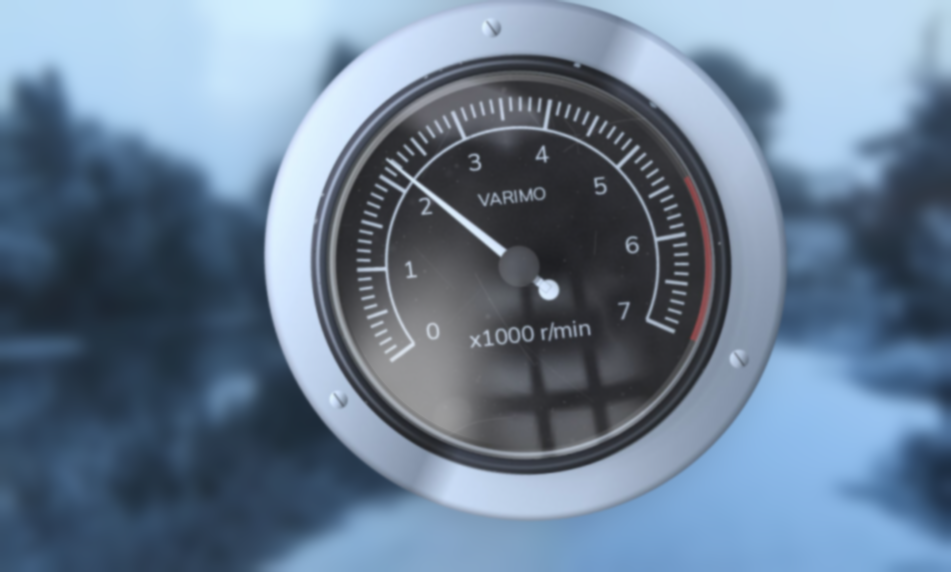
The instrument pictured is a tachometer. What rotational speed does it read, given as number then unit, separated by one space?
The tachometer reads 2200 rpm
